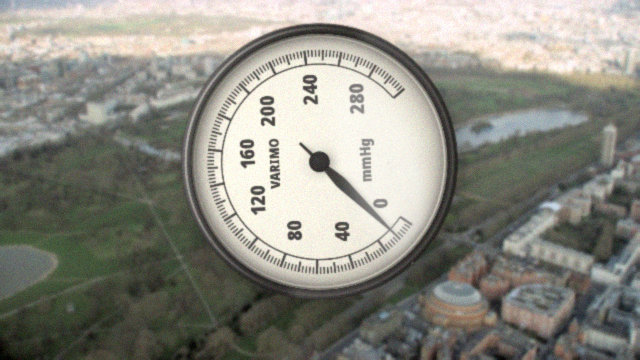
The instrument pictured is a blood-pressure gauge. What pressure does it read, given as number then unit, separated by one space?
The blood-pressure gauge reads 10 mmHg
